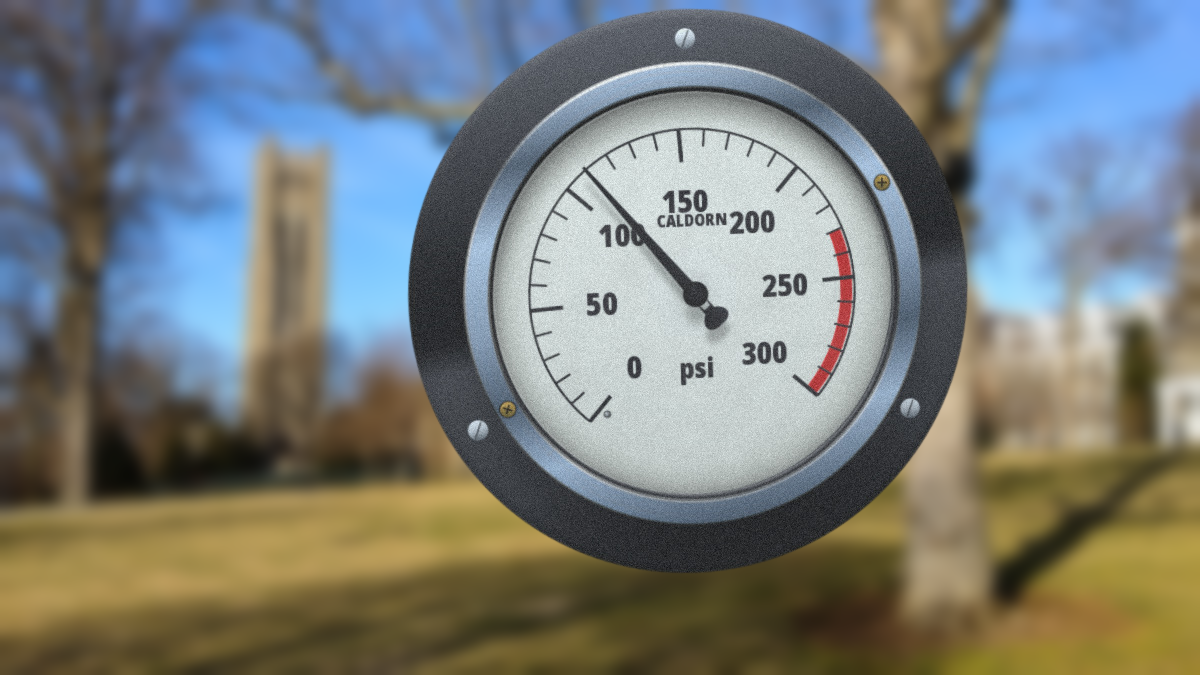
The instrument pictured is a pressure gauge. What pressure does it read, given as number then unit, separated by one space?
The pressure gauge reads 110 psi
